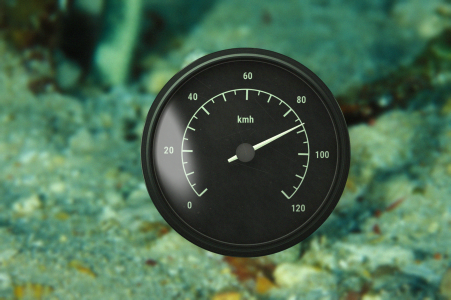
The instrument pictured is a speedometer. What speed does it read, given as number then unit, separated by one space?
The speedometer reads 87.5 km/h
